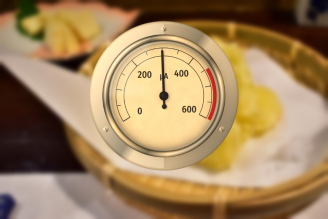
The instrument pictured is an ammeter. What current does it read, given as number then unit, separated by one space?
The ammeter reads 300 µA
